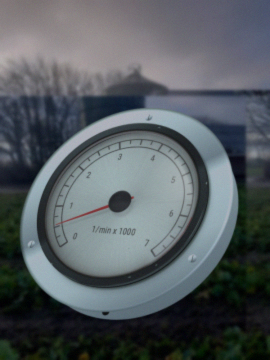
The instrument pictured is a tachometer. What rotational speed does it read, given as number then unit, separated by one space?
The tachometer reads 500 rpm
